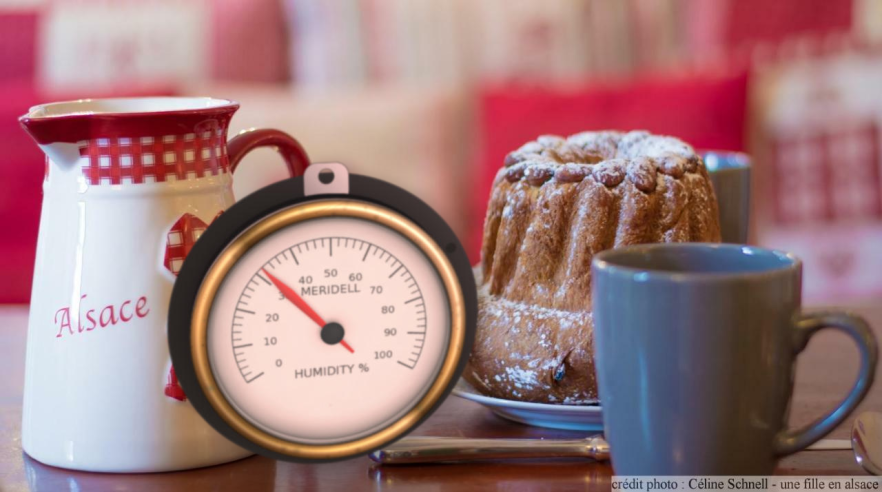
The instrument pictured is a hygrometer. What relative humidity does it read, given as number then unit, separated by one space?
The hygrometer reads 32 %
